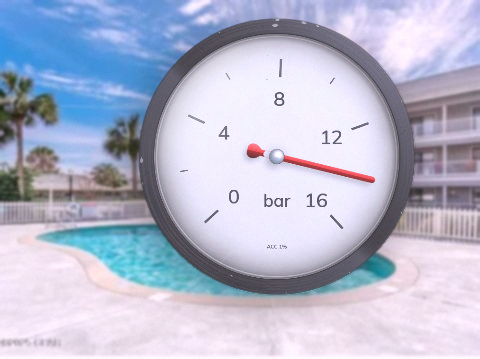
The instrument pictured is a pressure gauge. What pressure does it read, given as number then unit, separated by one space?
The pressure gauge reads 14 bar
